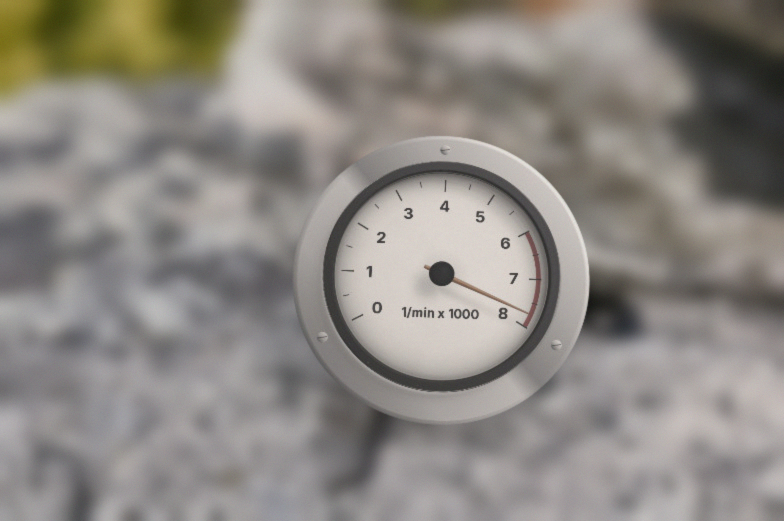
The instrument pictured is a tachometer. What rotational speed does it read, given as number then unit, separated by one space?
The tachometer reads 7750 rpm
